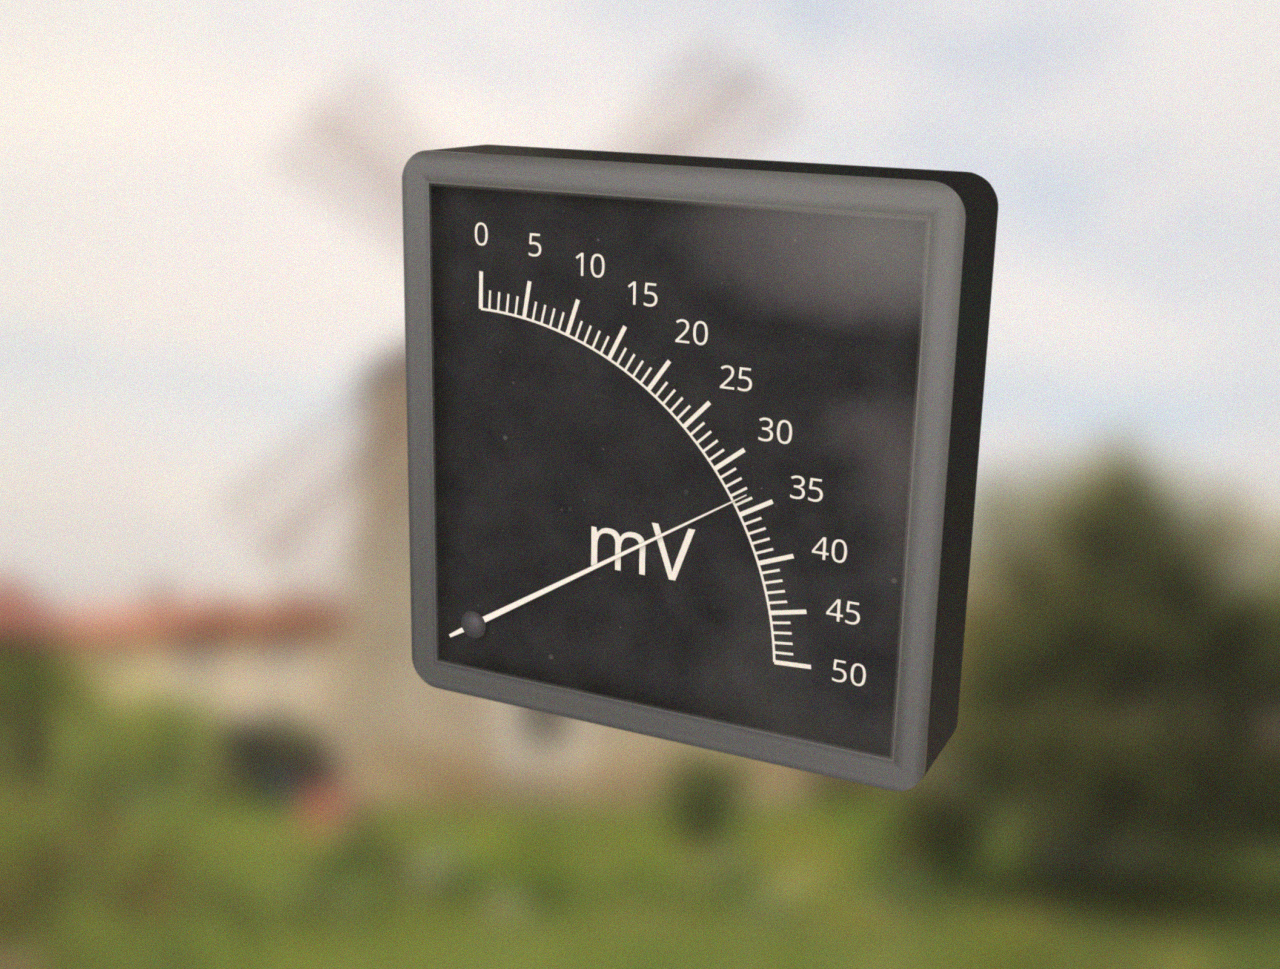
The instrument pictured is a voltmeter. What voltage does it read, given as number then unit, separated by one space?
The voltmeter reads 33.5 mV
